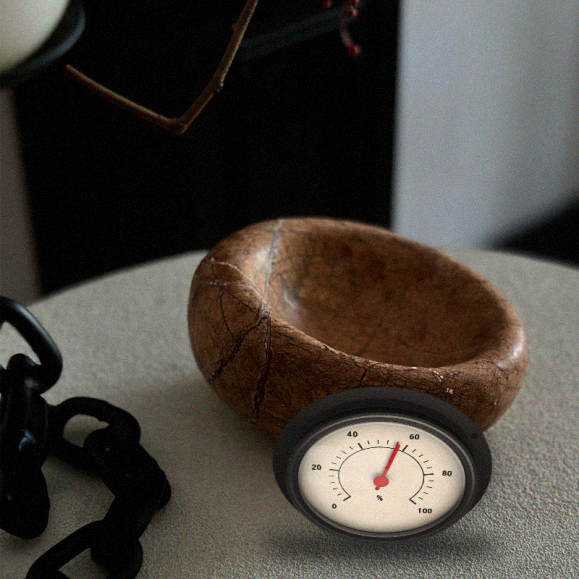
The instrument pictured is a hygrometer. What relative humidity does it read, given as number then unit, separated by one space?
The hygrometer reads 56 %
